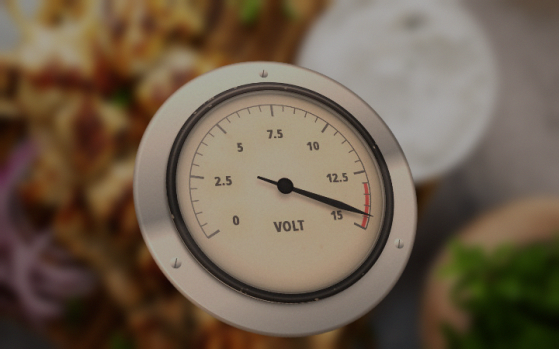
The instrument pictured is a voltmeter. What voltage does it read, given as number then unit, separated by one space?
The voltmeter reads 14.5 V
